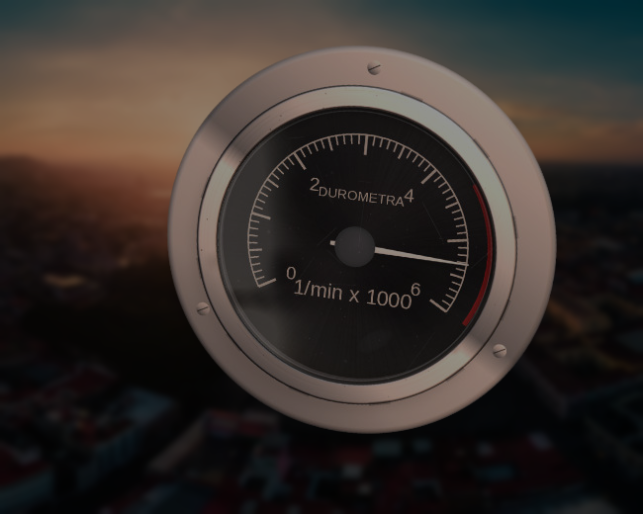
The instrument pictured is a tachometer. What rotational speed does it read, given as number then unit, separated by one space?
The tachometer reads 5300 rpm
